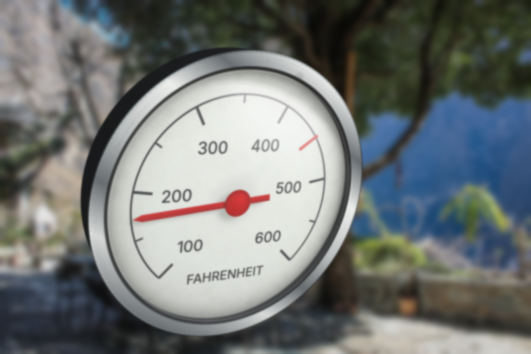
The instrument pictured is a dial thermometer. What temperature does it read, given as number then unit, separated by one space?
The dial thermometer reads 175 °F
